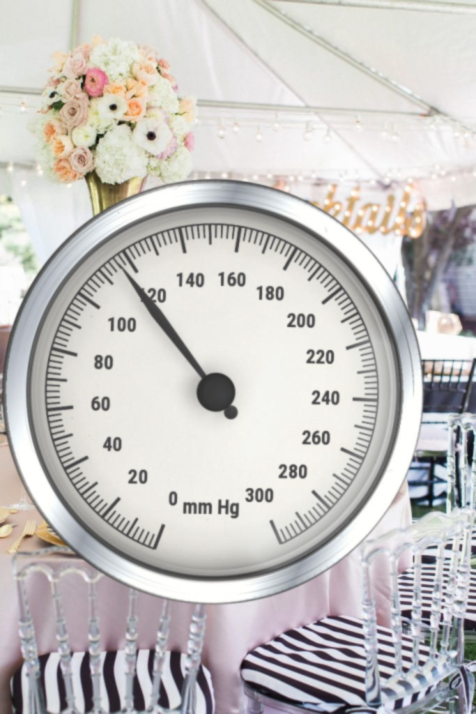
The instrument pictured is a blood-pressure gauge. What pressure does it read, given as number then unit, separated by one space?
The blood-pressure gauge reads 116 mmHg
